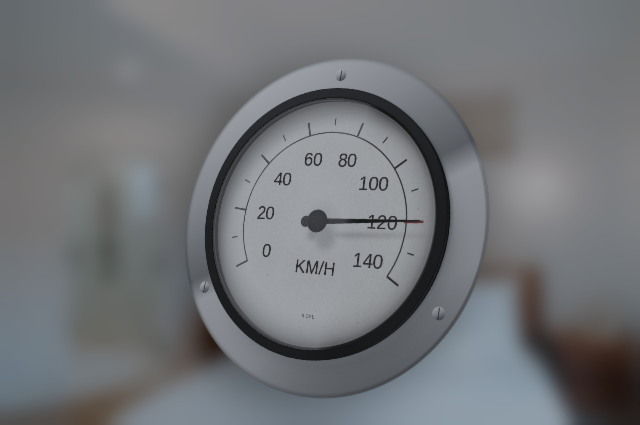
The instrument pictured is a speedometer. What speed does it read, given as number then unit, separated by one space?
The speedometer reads 120 km/h
